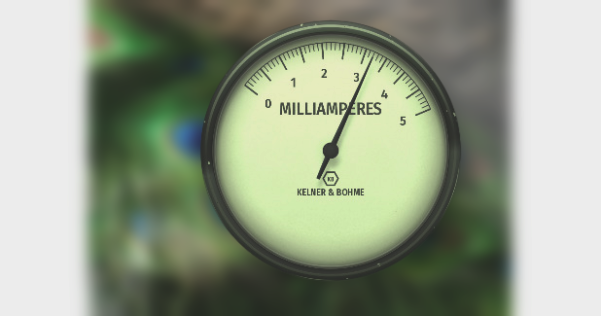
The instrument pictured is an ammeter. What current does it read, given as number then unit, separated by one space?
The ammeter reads 3.2 mA
